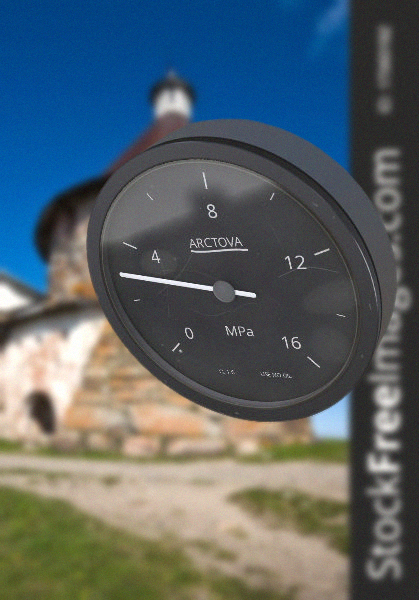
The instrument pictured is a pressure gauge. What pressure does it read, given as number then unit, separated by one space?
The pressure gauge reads 3 MPa
